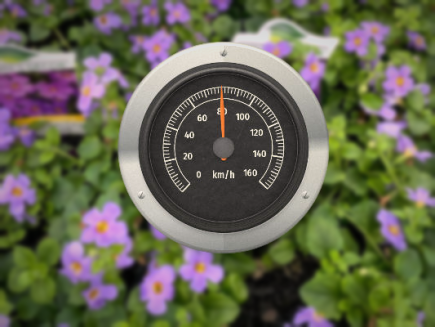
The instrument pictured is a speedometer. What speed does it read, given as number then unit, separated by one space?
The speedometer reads 80 km/h
